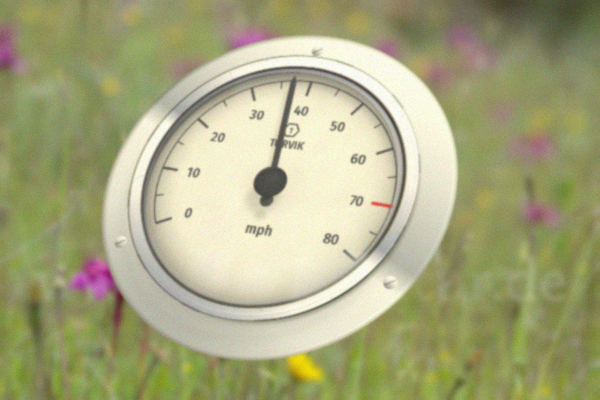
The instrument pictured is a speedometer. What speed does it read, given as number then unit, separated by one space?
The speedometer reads 37.5 mph
